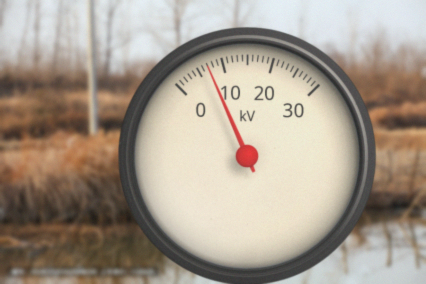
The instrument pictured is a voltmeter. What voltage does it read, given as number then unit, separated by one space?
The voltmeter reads 7 kV
